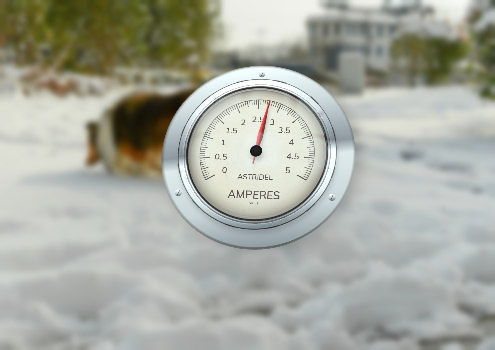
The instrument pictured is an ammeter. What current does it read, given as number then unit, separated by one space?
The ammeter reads 2.75 A
